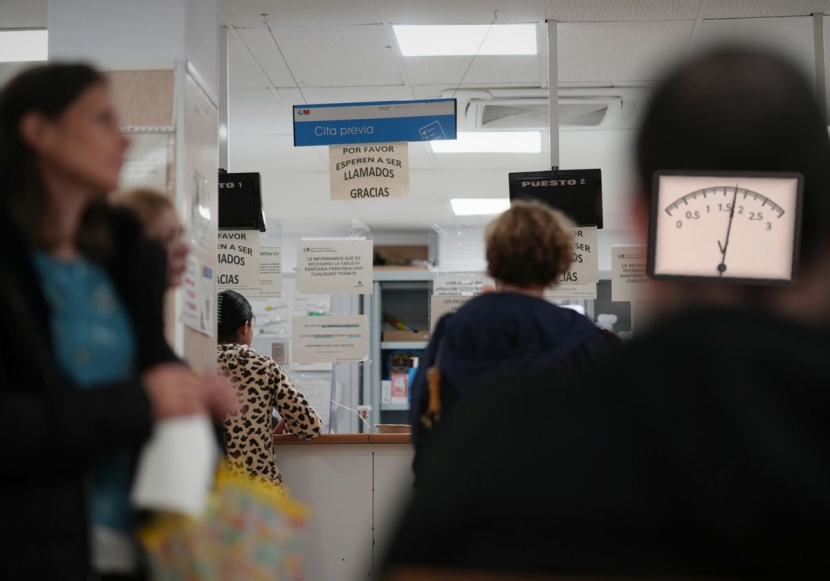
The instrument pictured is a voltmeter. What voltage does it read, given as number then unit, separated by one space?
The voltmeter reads 1.75 V
